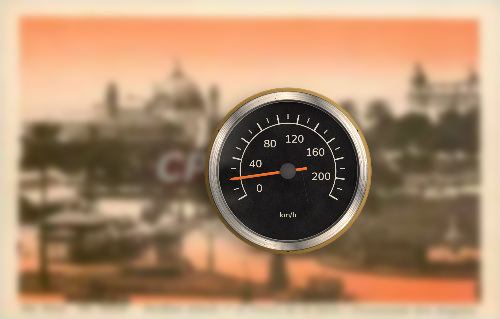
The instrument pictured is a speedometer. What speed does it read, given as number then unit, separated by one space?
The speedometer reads 20 km/h
